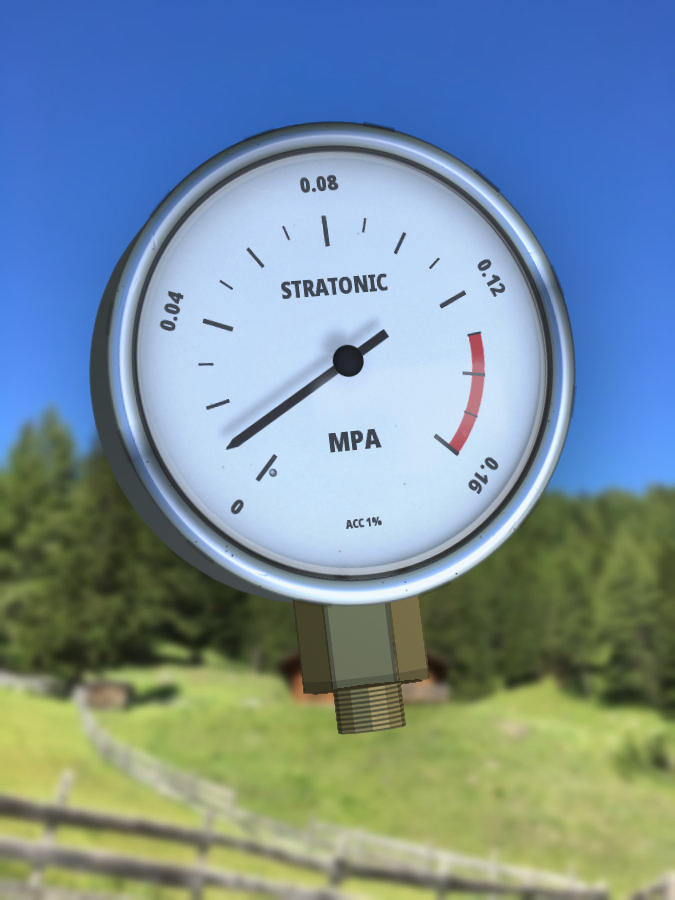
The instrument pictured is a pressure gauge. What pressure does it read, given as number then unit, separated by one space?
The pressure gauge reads 0.01 MPa
